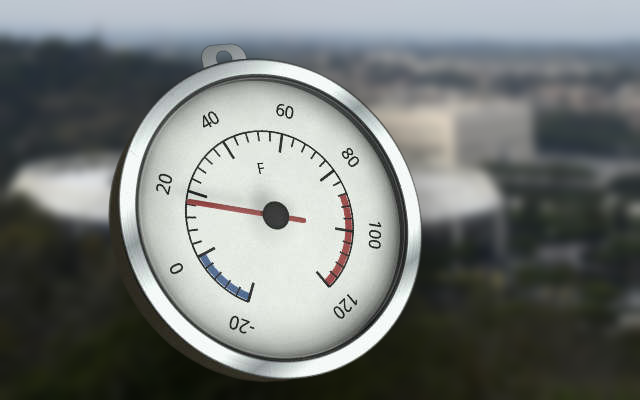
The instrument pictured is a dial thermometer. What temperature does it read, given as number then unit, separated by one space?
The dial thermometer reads 16 °F
